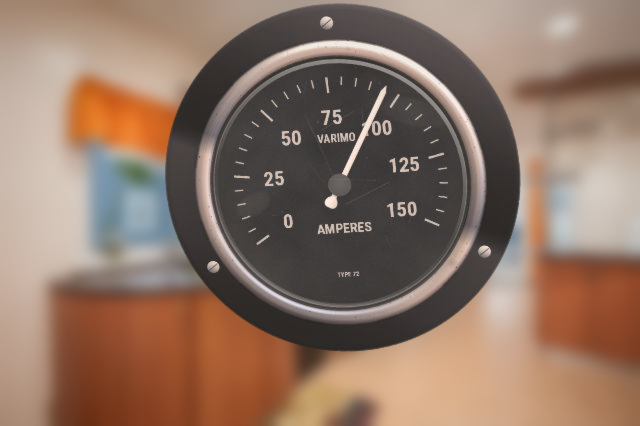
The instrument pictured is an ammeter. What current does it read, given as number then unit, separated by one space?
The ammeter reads 95 A
